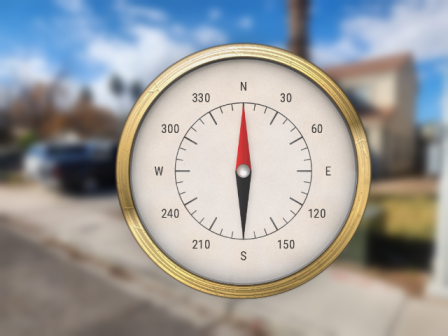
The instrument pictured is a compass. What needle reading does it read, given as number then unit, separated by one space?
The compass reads 0 °
